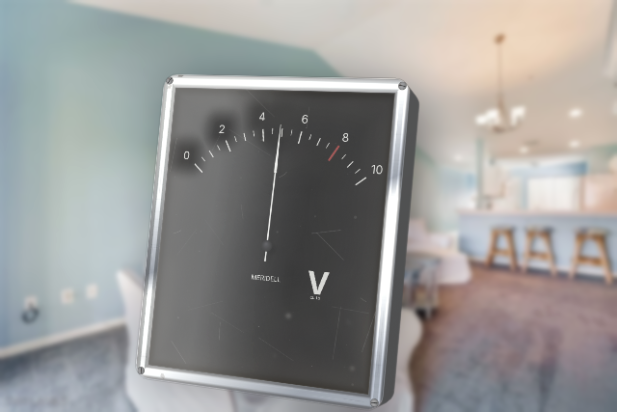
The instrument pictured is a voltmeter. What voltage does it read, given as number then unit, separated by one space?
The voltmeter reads 5 V
